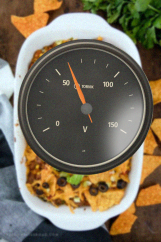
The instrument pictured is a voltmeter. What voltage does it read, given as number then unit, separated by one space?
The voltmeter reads 60 V
